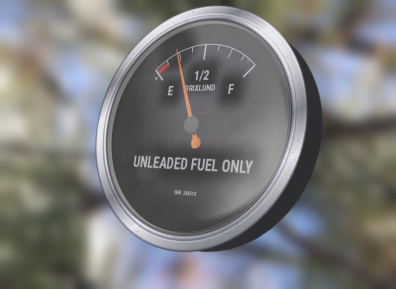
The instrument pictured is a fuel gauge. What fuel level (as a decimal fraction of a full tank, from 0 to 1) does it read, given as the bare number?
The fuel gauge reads 0.25
